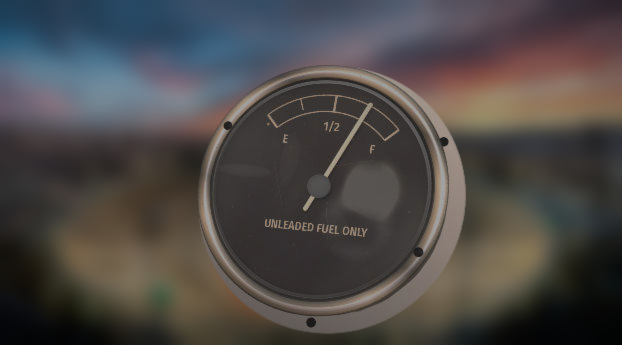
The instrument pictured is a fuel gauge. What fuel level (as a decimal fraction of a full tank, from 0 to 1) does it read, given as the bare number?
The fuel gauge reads 0.75
